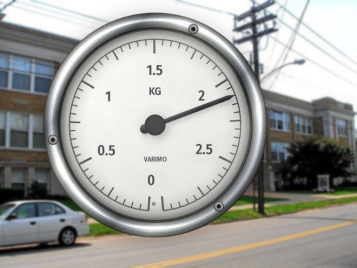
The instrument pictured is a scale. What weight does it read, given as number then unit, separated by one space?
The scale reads 2.1 kg
